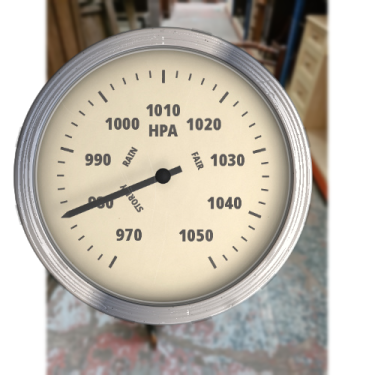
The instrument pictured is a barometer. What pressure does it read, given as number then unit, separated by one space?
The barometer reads 980 hPa
